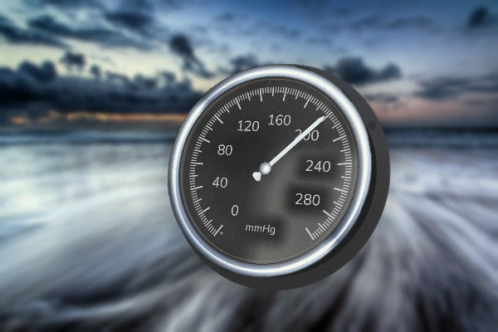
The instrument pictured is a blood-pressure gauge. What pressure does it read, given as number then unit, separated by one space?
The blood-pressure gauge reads 200 mmHg
